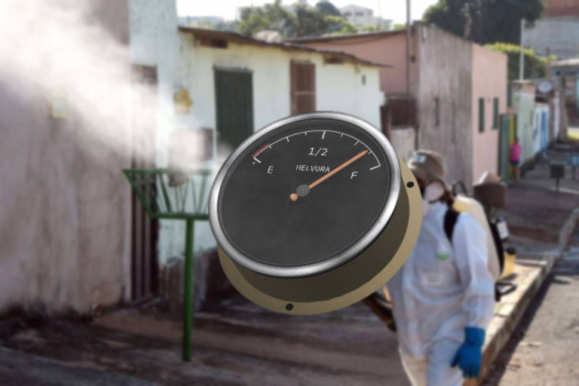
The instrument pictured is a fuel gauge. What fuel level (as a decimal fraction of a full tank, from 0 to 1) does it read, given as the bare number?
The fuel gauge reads 0.875
